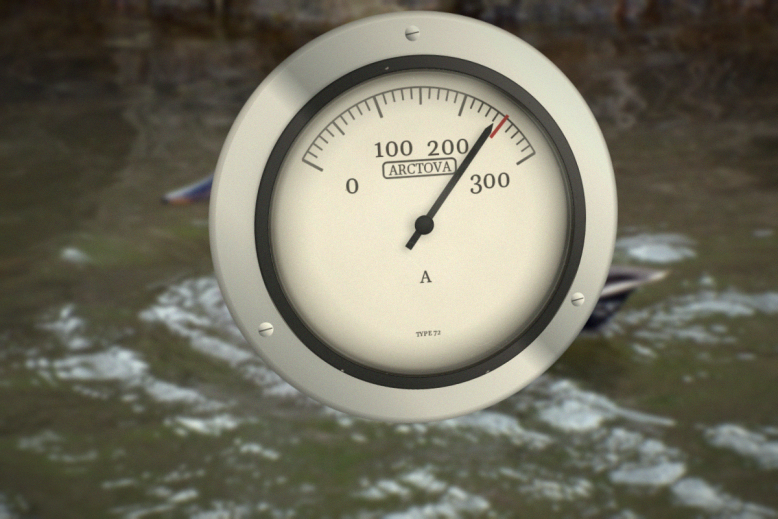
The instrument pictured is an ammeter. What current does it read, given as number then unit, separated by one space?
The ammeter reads 240 A
